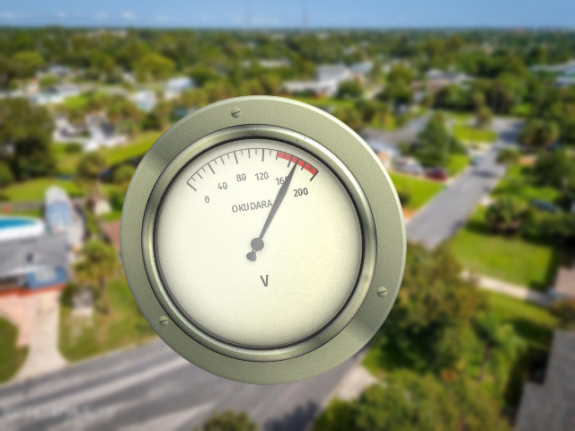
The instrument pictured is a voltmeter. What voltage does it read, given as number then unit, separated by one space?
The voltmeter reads 170 V
